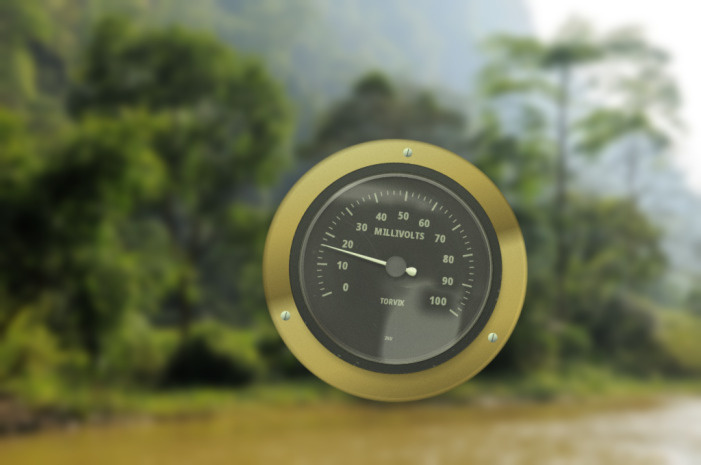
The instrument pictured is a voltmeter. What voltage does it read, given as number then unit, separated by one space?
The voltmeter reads 16 mV
